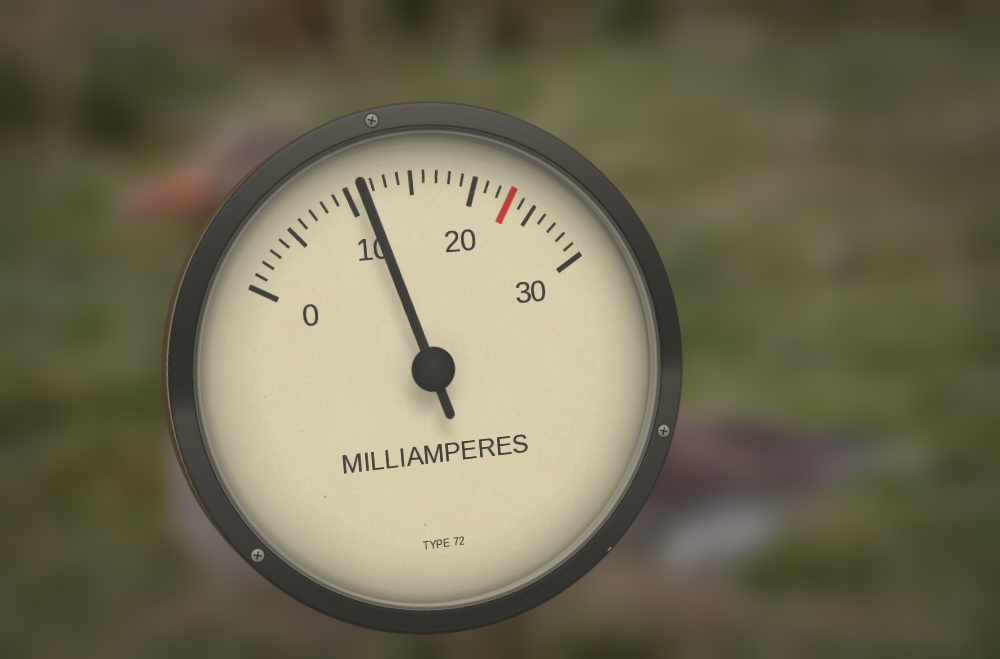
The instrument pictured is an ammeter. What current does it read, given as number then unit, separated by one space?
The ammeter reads 11 mA
